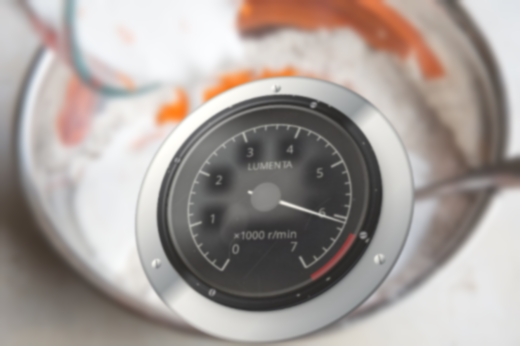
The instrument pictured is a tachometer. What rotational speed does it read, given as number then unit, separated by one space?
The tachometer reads 6100 rpm
